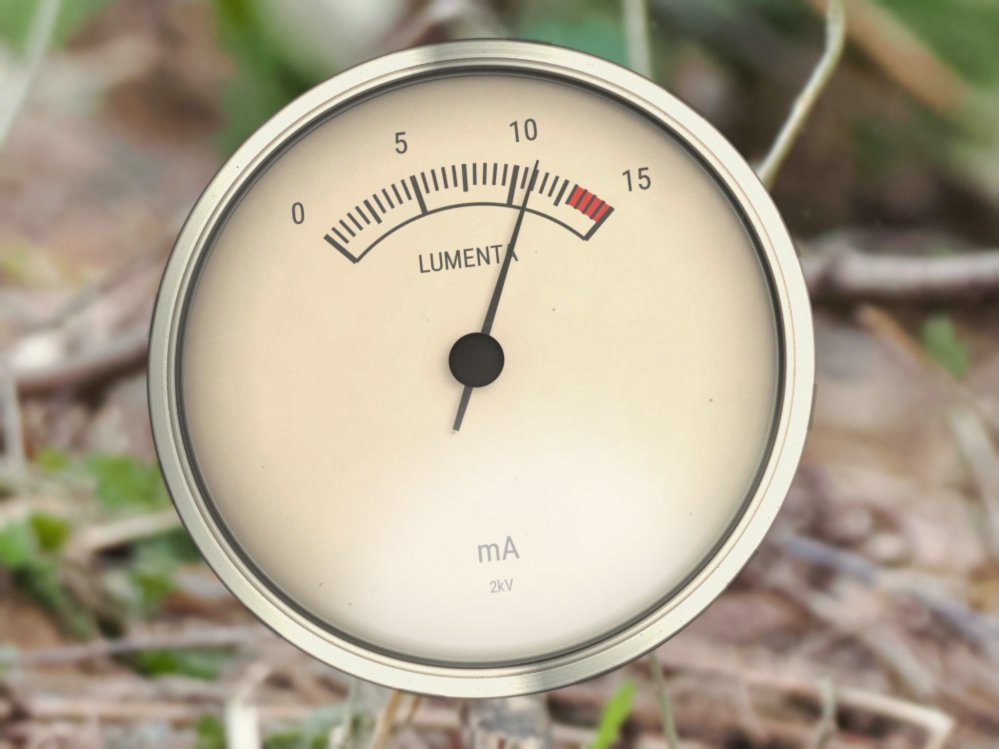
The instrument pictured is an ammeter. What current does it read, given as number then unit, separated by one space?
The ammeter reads 11 mA
